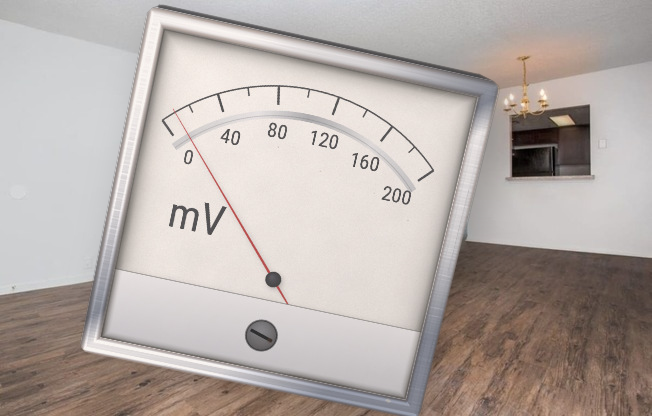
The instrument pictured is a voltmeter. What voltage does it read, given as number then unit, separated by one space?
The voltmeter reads 10 mV
